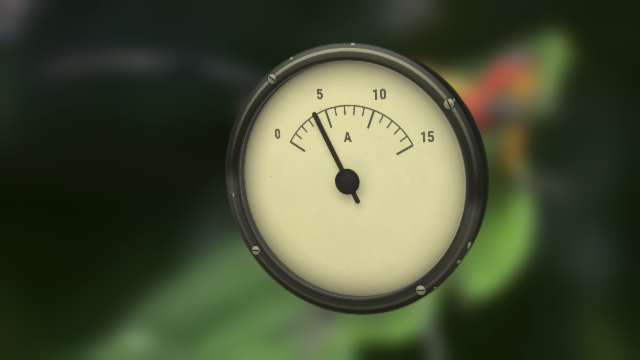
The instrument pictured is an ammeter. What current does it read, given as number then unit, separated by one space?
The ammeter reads 4 A
